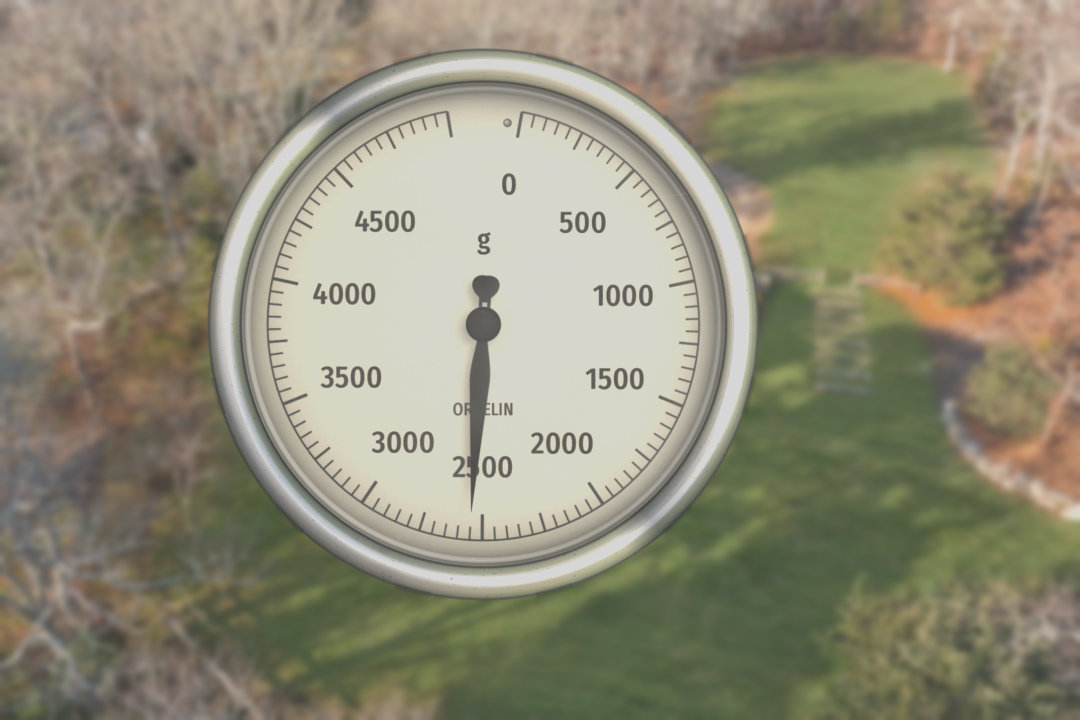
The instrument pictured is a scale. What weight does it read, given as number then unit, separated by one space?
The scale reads 2550 g
